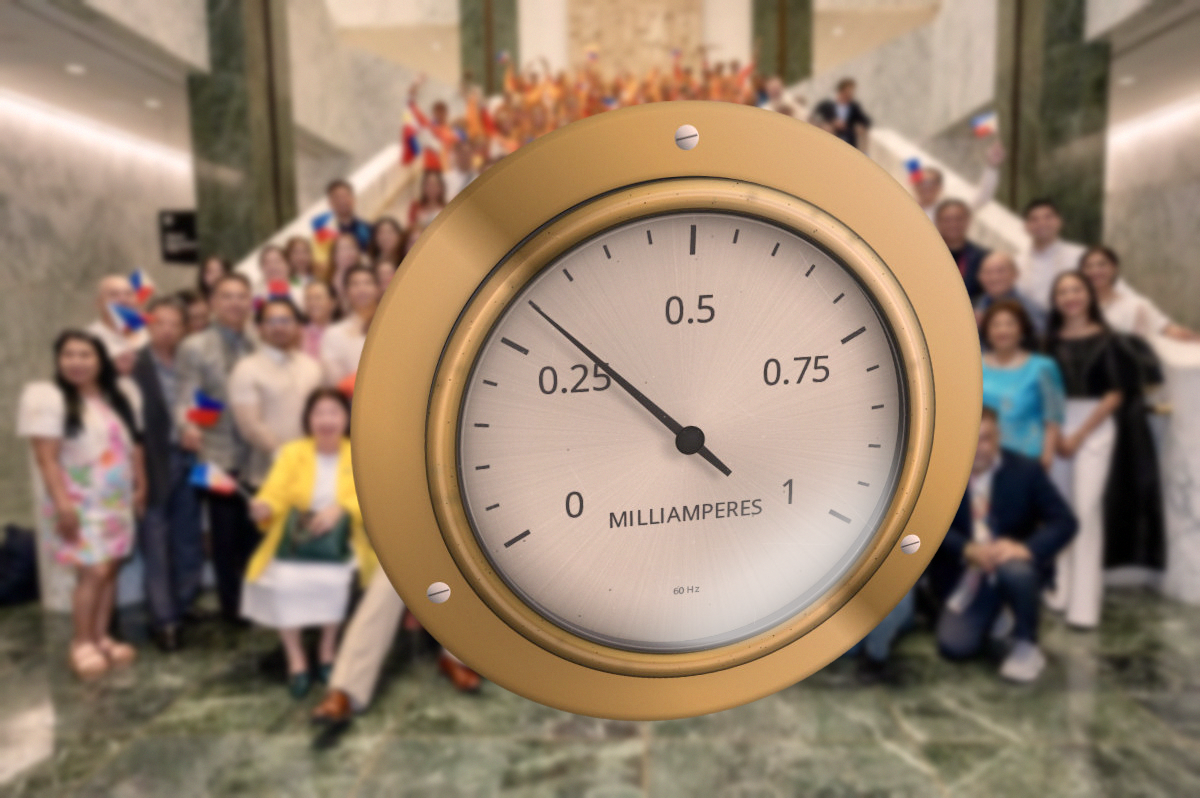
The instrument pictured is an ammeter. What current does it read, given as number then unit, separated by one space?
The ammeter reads 0.3 mA
